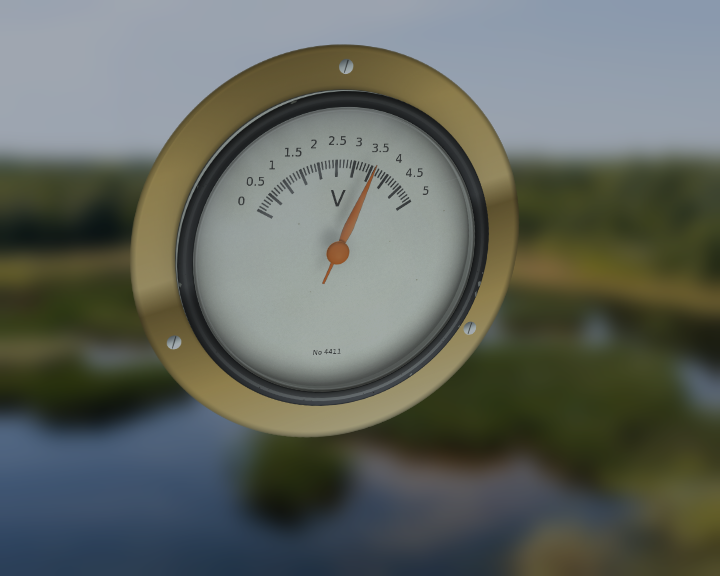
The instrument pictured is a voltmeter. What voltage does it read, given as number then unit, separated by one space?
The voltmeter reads 3.5 V
